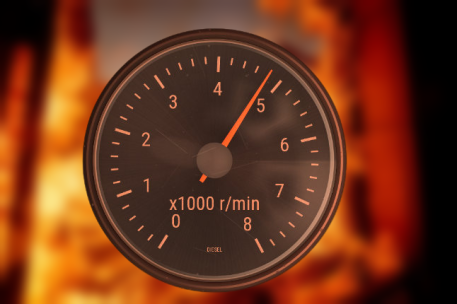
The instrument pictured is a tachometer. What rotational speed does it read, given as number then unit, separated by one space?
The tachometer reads 4800 rpm
